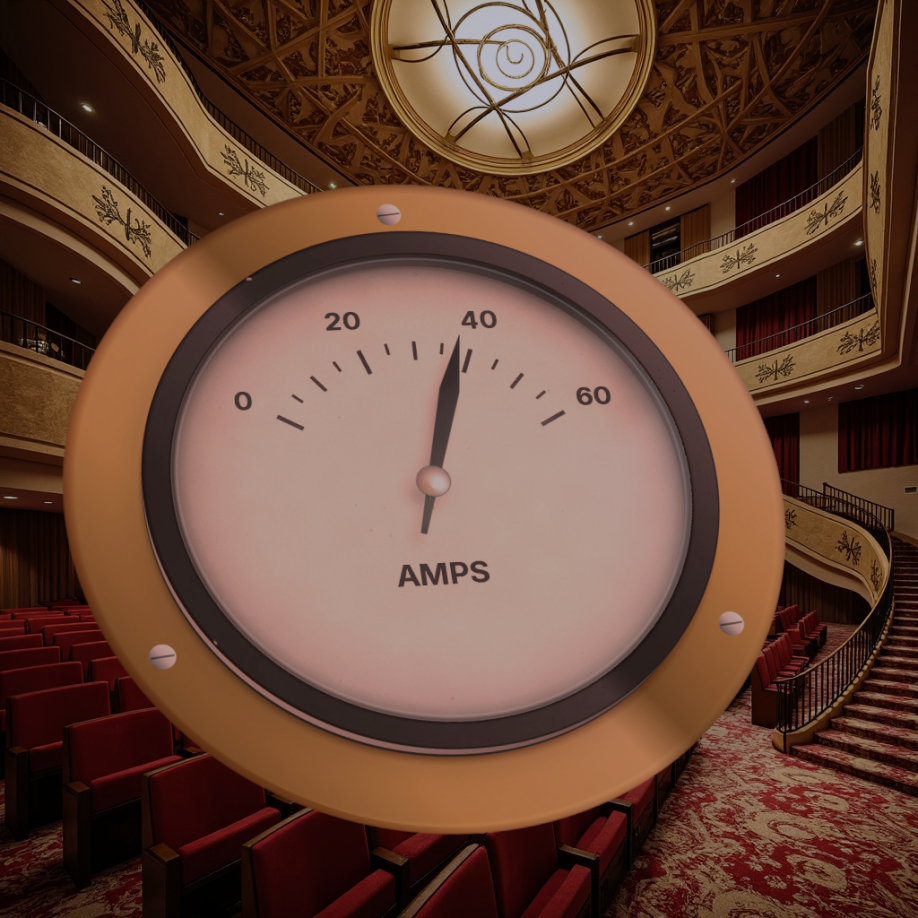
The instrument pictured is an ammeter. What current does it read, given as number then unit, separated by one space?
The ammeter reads 37.5 A
